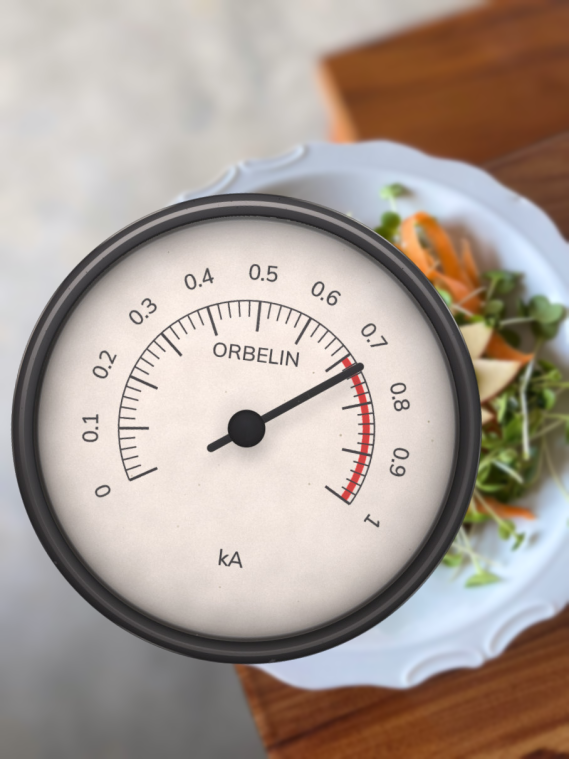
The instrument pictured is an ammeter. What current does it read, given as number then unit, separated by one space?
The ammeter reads 0.73 kA
